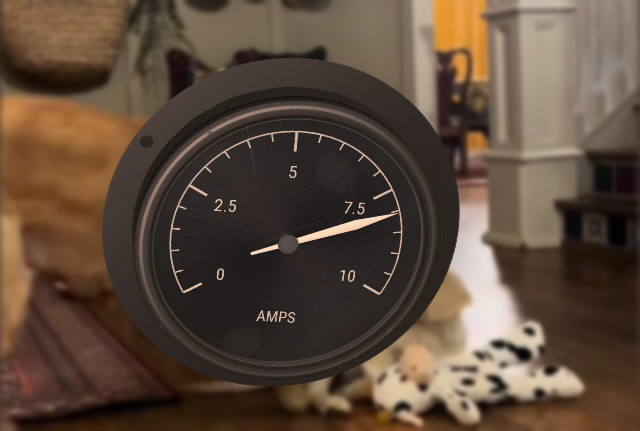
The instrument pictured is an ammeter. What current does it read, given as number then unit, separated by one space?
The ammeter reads 8 A
